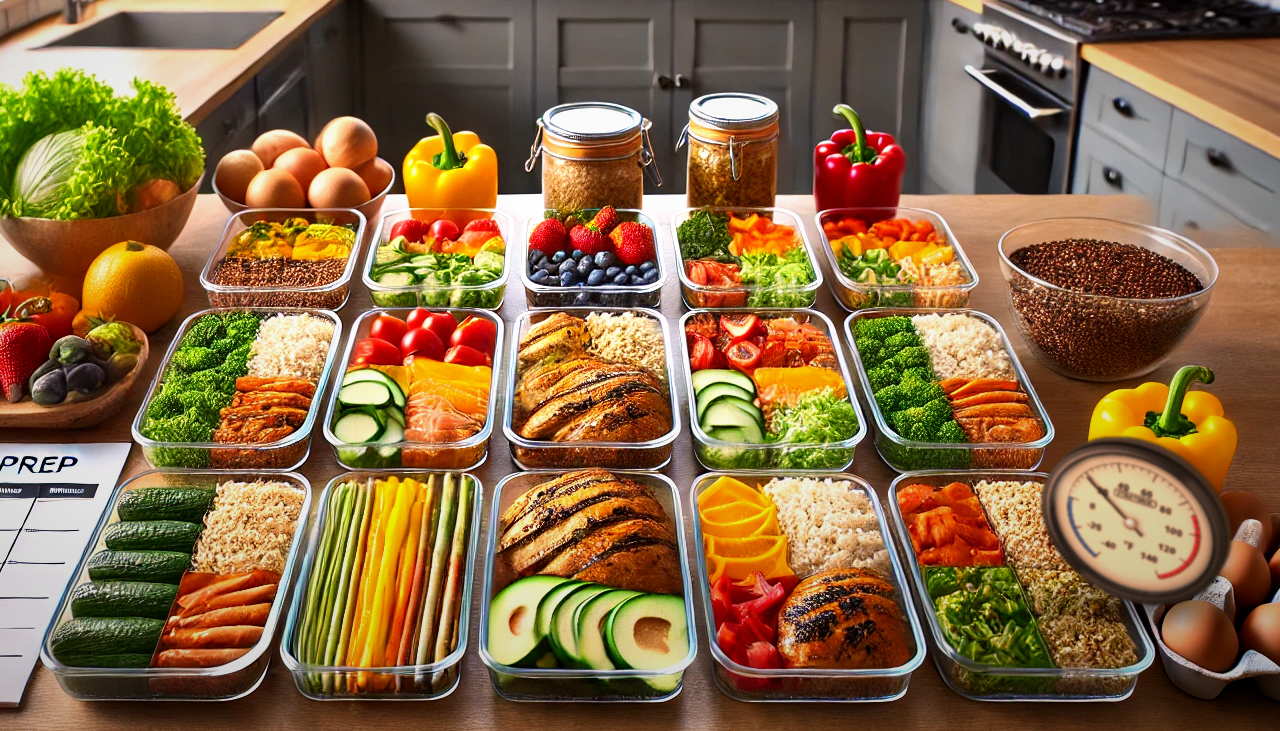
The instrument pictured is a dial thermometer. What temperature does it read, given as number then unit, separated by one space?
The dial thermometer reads 20 °F
